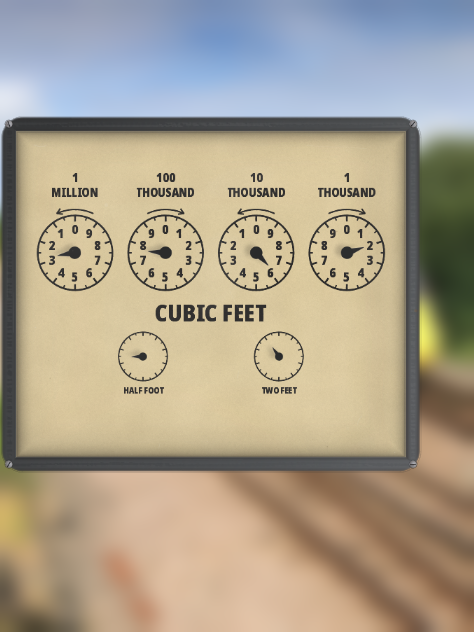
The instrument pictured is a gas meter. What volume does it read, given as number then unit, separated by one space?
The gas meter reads 276200 ft³
